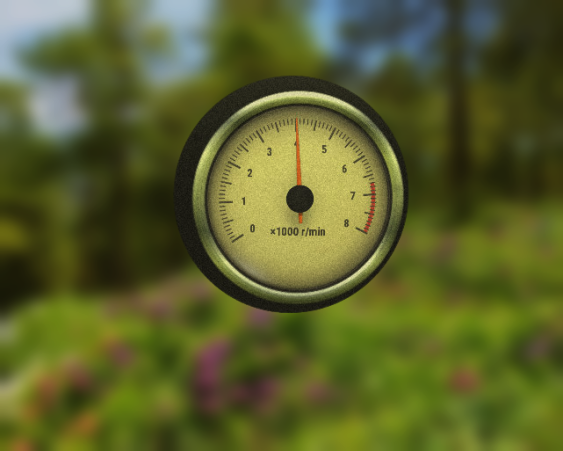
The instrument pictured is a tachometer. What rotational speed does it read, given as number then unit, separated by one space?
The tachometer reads 4000 rpm
